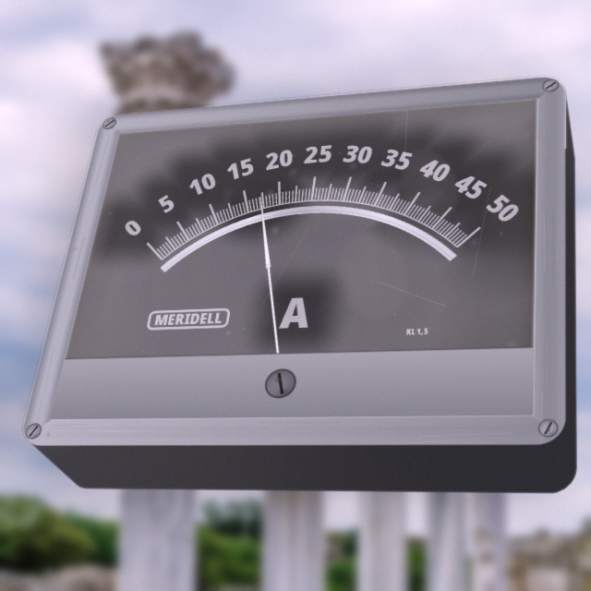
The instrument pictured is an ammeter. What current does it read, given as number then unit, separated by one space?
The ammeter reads 17.5 A
